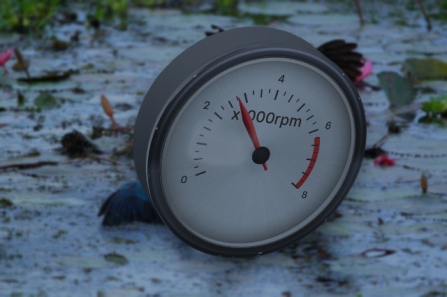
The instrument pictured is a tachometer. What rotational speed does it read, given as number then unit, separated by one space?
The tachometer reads 2750 rpm
